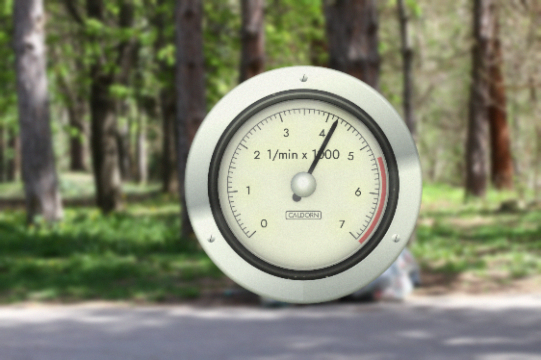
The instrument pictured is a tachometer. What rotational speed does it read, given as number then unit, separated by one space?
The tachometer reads 4200 rpm
